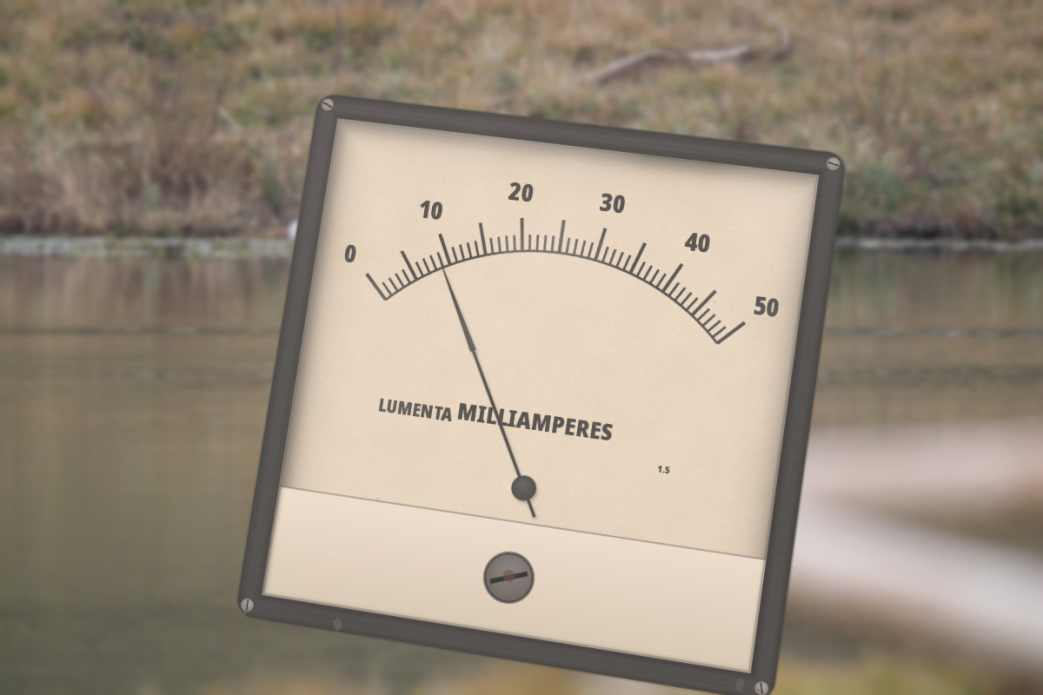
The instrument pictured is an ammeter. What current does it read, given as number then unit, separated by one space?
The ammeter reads 9 mA
